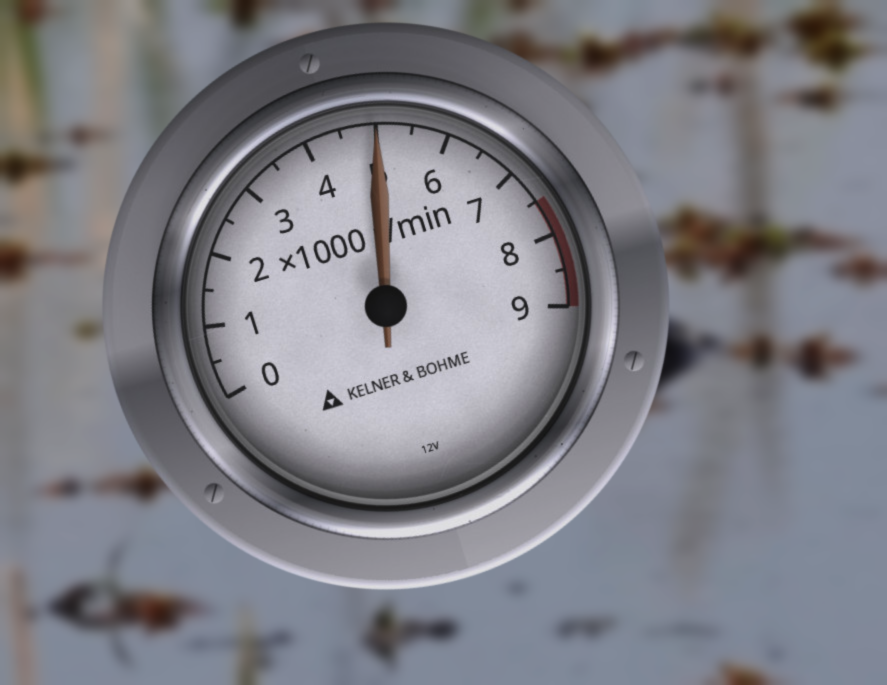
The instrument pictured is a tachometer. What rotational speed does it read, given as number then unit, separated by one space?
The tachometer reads 5000 rpm
